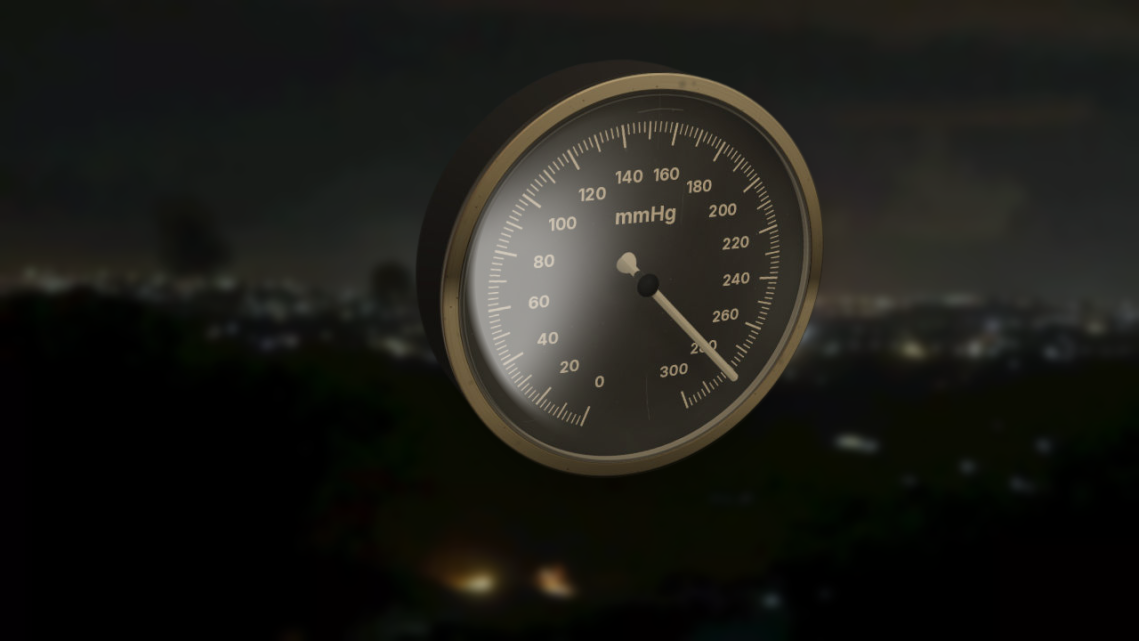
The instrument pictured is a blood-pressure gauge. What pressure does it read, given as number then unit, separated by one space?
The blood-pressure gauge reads 280 mmHg
